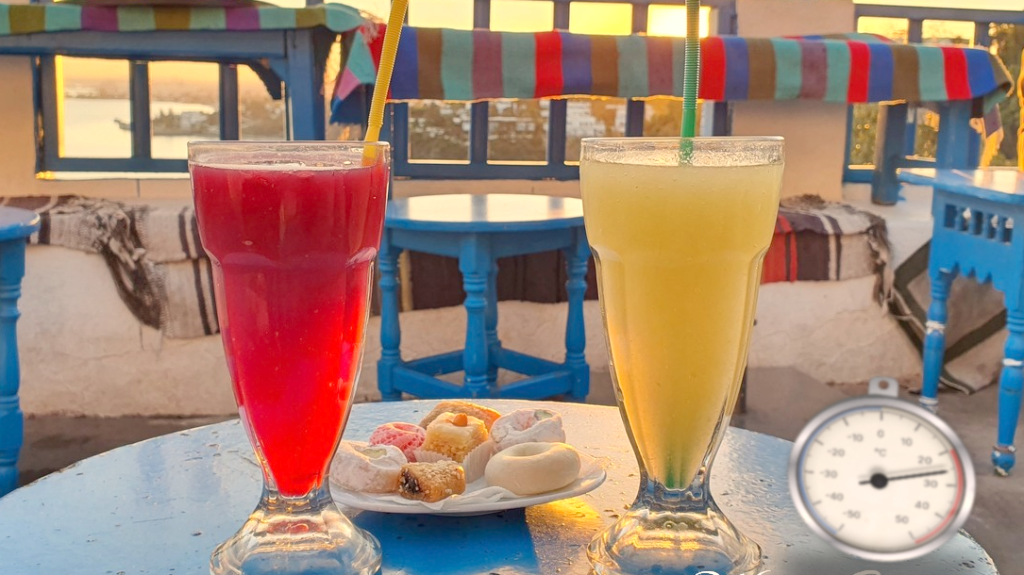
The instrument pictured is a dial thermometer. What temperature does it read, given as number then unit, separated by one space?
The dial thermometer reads 25 °C
